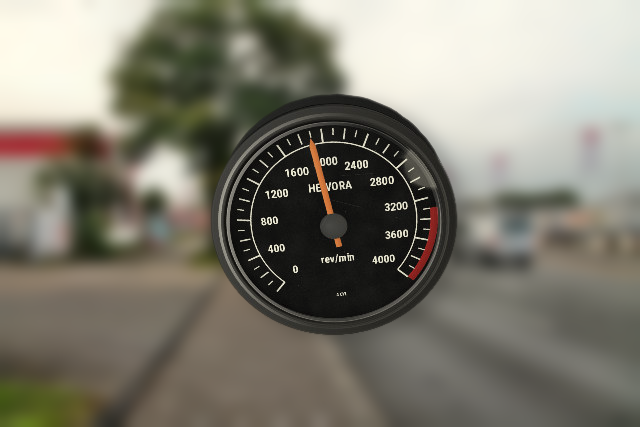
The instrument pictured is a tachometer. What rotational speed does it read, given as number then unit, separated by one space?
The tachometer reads 1900 rpm
